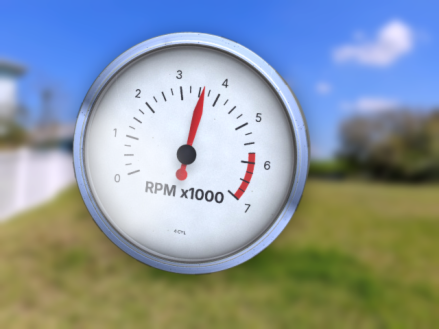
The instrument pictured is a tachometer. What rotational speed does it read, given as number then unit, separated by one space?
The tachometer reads 3625 rpm
